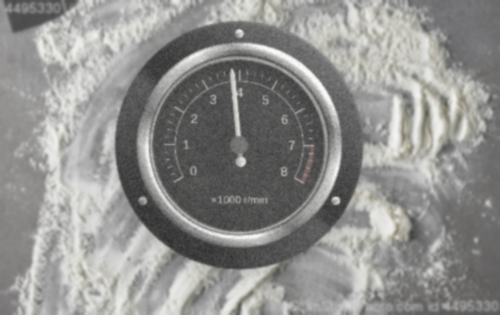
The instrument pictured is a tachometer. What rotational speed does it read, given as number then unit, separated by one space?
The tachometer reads 3800 rpm
